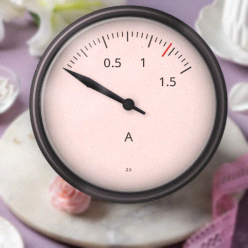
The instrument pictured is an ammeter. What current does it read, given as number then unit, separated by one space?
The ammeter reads 0 A
